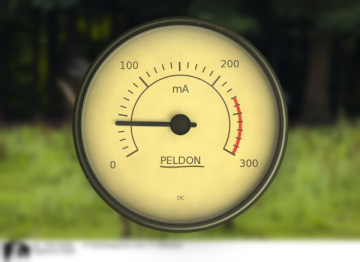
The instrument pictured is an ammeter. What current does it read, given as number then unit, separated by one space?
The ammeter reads 40 mA
